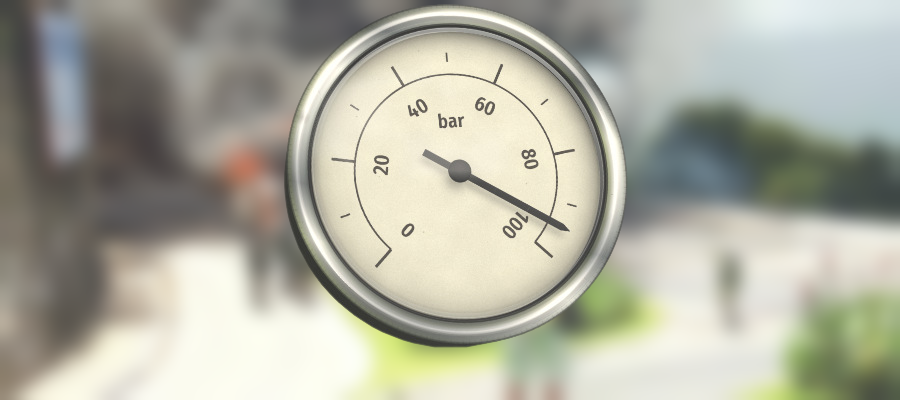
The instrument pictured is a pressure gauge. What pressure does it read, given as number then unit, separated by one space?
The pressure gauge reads 95 bar
